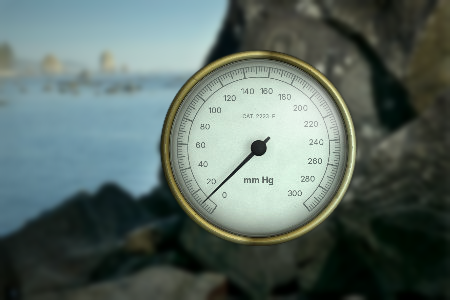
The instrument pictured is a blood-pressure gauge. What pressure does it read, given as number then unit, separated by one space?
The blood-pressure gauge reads 10 mmHg
